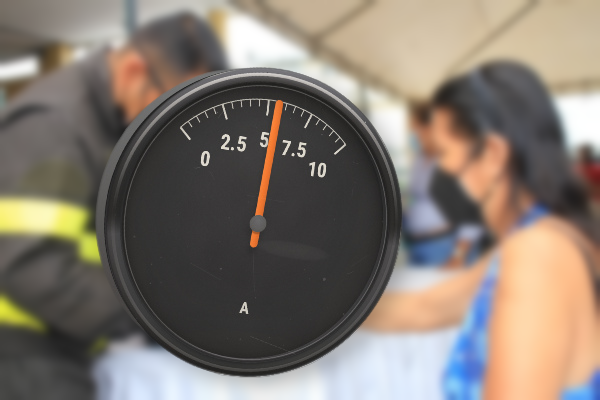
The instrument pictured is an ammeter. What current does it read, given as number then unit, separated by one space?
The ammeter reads 5.5 A
